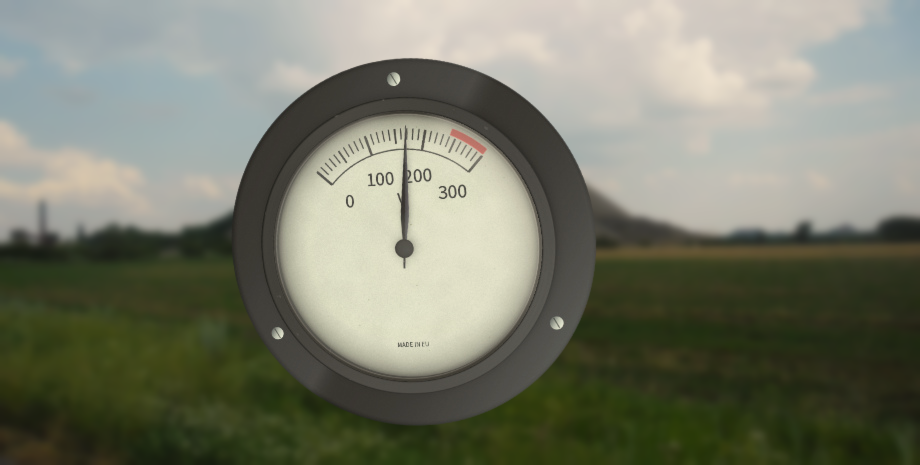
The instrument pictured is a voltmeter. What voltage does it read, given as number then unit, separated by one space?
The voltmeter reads 170 V
